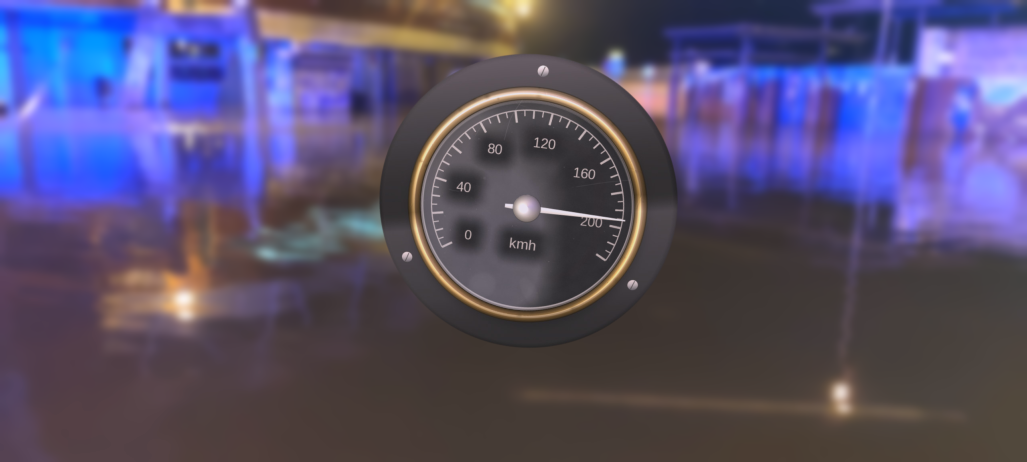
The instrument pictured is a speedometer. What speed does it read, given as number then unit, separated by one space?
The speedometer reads 195 km/h
